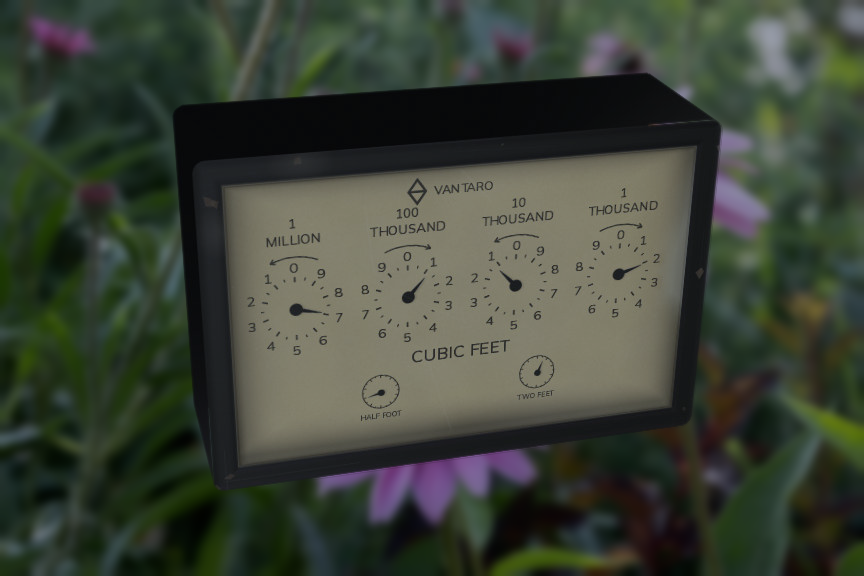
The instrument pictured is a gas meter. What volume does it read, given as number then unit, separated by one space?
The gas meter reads 711200 ft³
